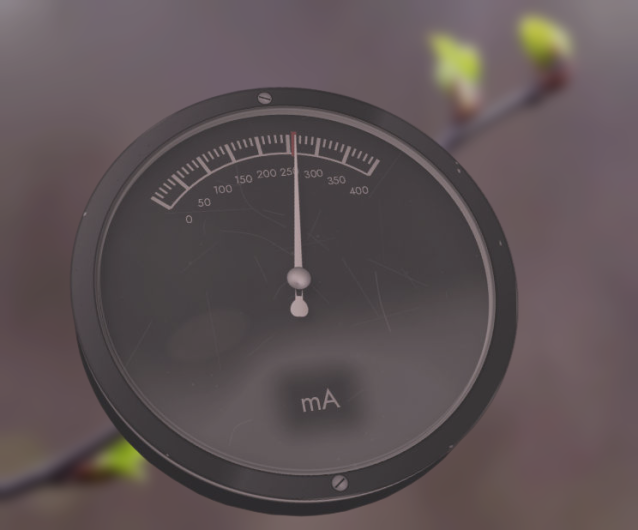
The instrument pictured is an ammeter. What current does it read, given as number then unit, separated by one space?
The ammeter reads 260 mA
